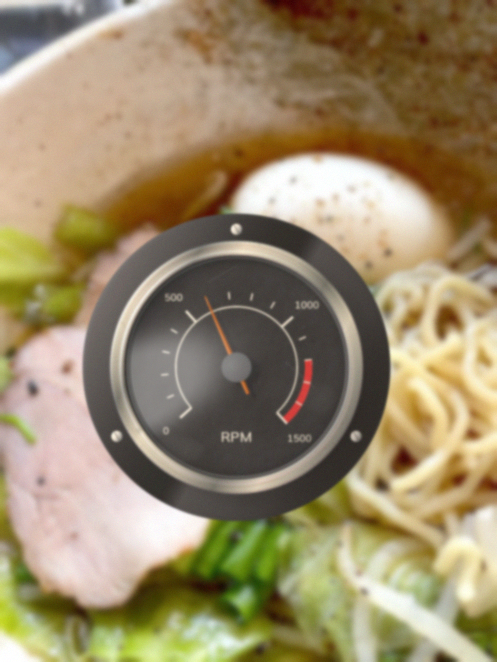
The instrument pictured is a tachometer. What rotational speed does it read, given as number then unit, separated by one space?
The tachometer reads 600 rpm
